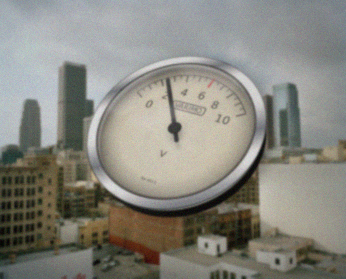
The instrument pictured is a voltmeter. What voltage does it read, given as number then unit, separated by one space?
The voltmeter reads 2.5 V
